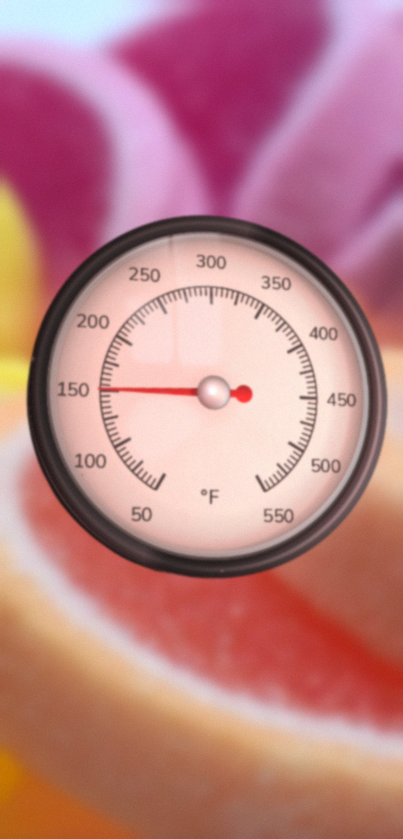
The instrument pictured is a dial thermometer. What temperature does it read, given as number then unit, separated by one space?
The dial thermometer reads 150 °F
